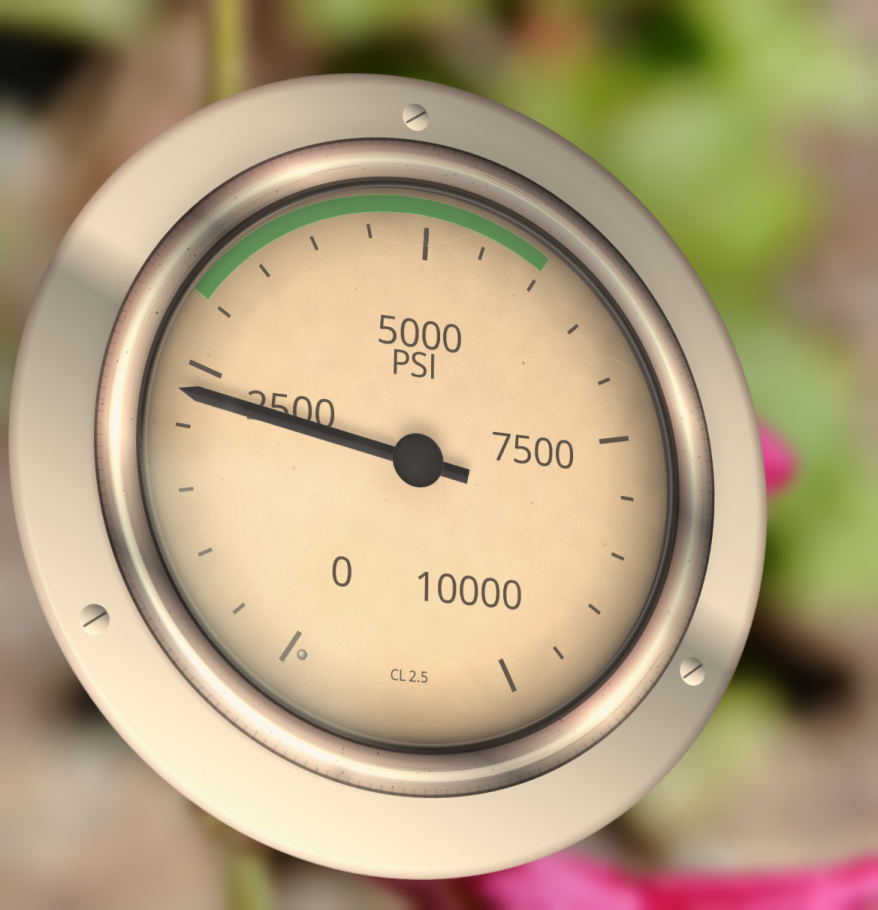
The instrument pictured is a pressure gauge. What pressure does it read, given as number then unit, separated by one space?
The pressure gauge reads 2250 psi
